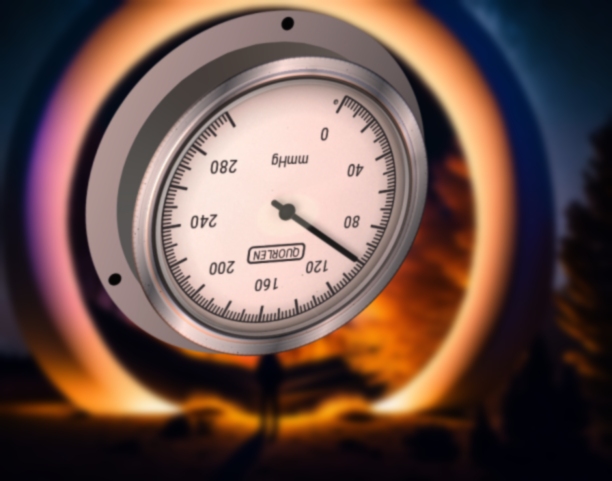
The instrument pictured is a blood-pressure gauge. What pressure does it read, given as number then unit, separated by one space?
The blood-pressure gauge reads 100 mmHg
